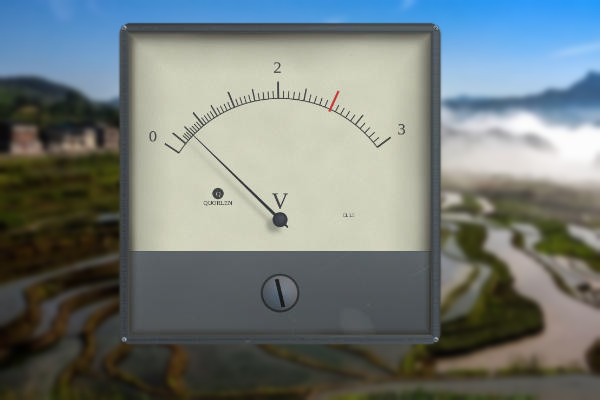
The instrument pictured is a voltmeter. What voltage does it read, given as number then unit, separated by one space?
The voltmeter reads 0.75 V
